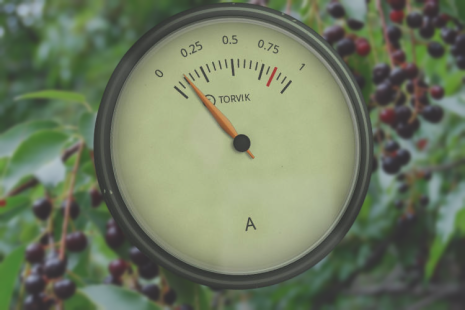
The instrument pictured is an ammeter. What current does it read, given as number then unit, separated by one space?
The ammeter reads 0.1 A
